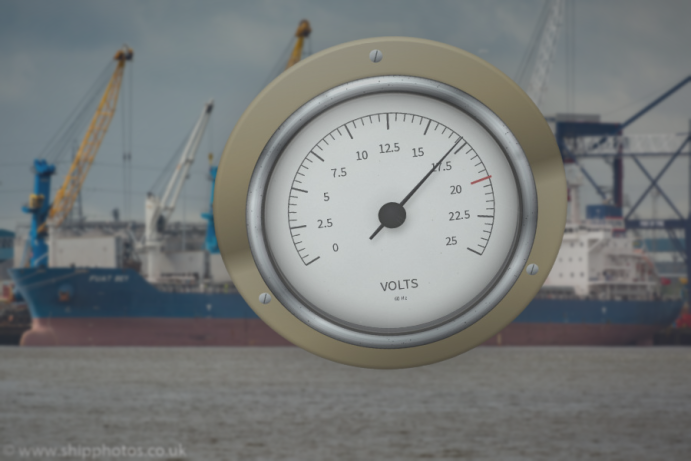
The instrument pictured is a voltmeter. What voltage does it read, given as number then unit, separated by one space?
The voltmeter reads 17 V
